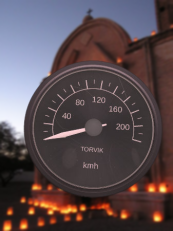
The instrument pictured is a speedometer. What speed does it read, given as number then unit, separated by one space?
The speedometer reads 0 km/h
